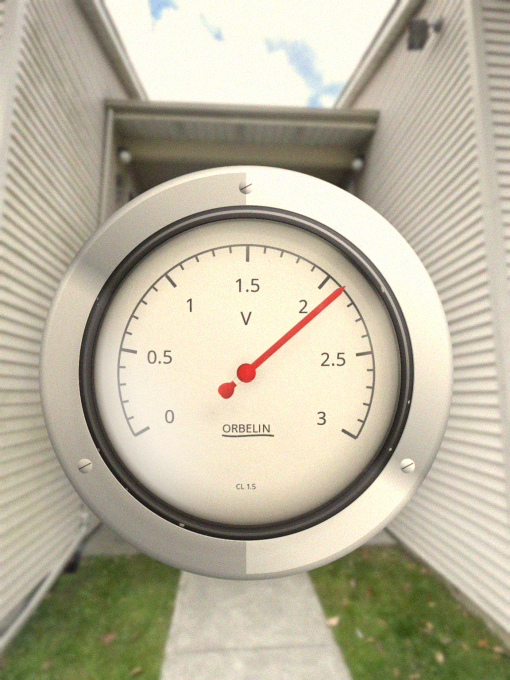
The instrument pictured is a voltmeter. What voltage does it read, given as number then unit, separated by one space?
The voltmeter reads 2.1 V
